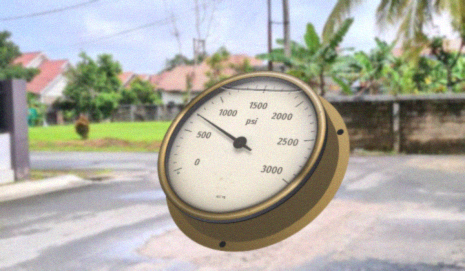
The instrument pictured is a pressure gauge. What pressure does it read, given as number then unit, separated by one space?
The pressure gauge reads 700 psi
